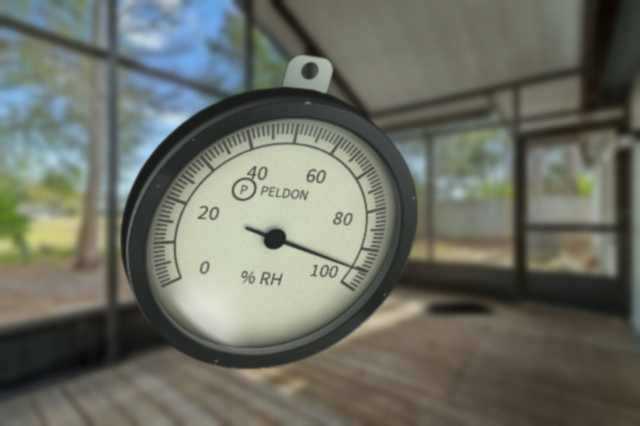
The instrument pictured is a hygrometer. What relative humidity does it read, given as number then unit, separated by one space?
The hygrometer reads 95 %
